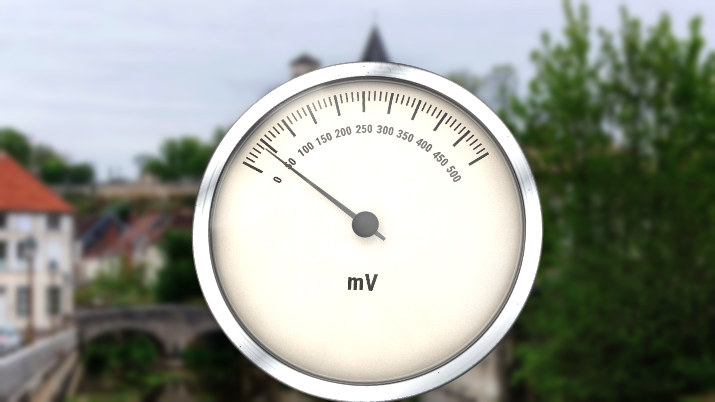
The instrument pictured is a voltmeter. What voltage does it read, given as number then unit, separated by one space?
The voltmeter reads 40 mV
